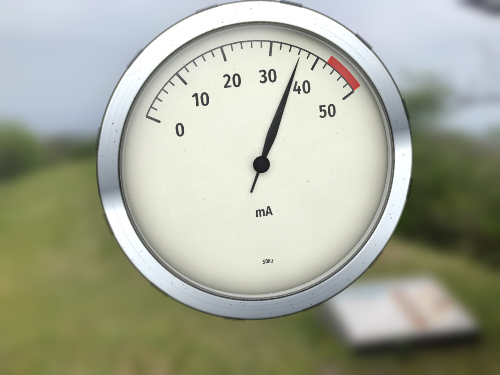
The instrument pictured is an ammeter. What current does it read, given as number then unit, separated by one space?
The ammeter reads 36 mA
